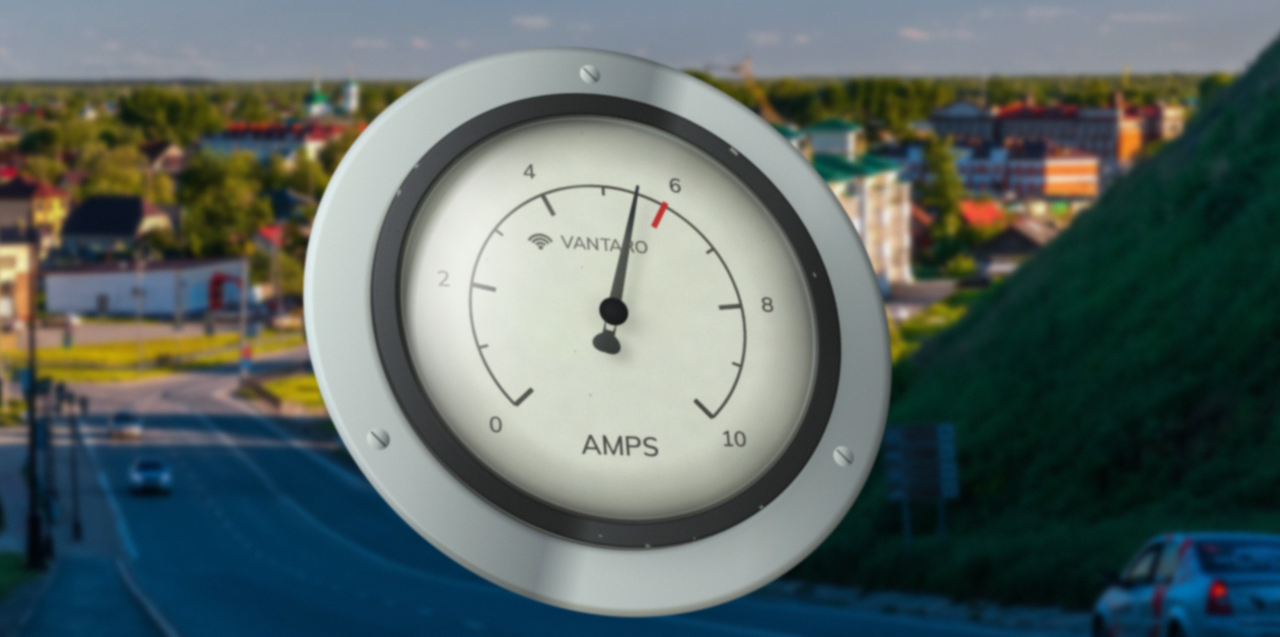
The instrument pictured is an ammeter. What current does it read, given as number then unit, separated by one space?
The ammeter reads 5.5 A
